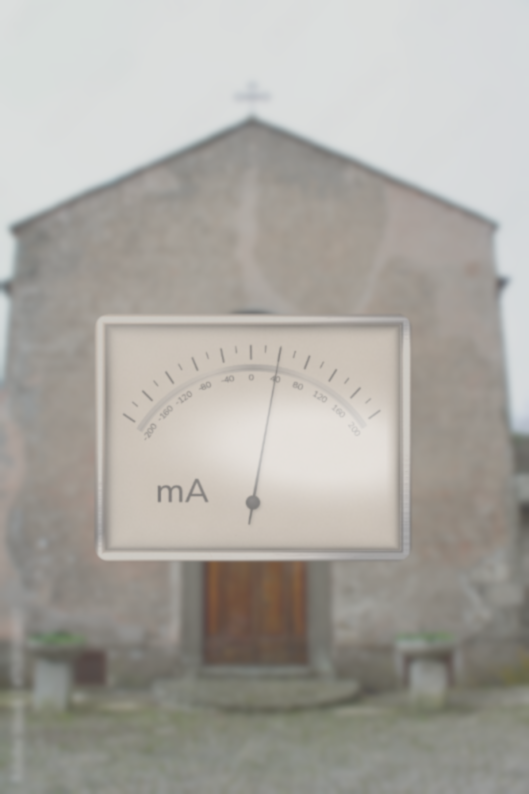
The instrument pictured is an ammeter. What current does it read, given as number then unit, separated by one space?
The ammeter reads 40 mA
